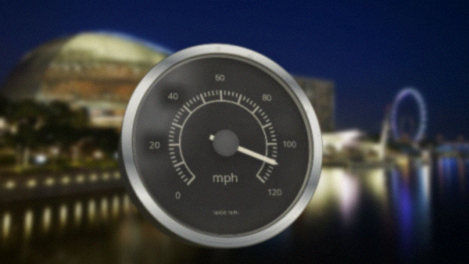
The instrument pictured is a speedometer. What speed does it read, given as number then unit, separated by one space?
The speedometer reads 110 mph
